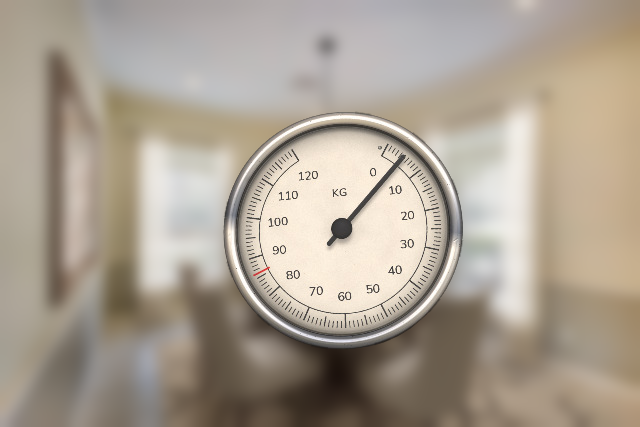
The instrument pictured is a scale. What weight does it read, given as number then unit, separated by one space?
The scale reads 5 kg
